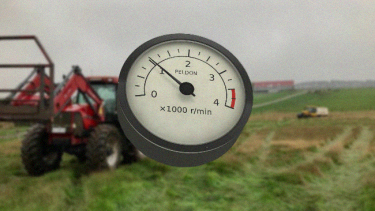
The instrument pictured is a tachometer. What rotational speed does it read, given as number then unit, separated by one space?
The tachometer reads 1000 rpm
